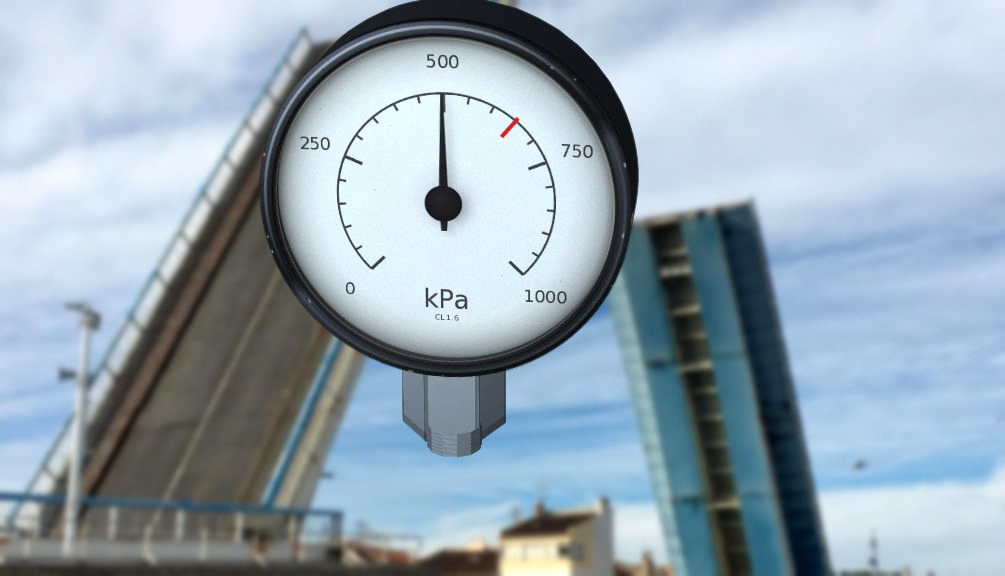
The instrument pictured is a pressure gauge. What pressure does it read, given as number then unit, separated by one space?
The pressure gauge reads 500 kPa
